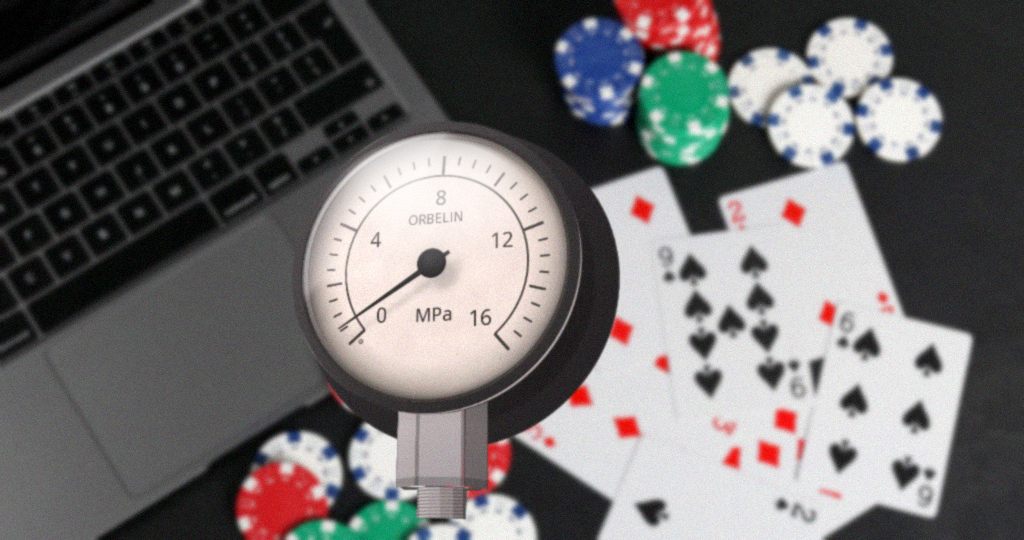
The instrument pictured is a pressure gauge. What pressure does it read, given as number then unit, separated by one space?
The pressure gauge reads 0.5 MPa
